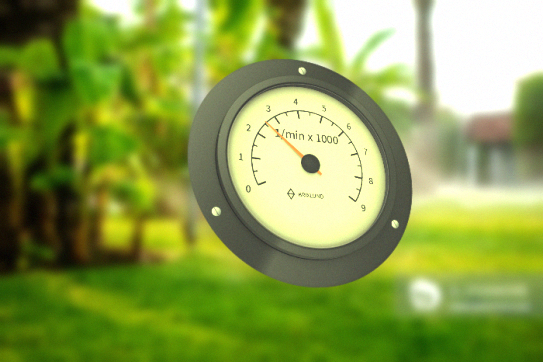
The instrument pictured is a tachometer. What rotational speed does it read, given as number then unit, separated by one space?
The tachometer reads 2500 rpm
